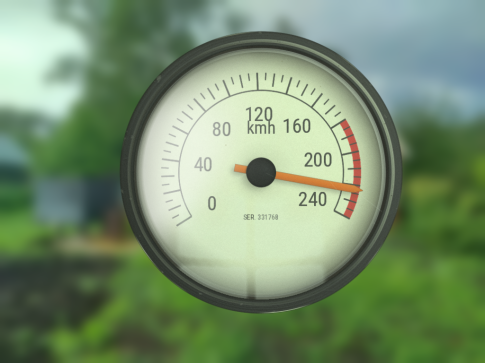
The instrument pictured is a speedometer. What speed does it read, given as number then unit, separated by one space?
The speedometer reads 222.5 km/h
